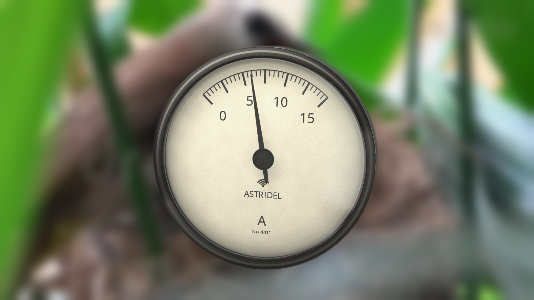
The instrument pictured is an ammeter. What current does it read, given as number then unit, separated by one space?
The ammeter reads 6 A
